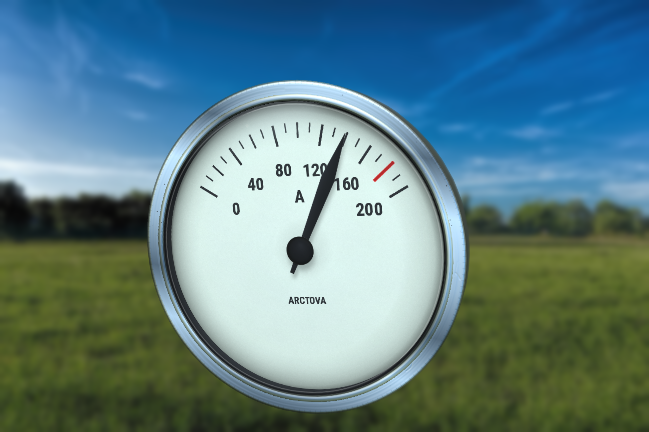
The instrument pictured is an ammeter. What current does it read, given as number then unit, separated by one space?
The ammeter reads 140 A
